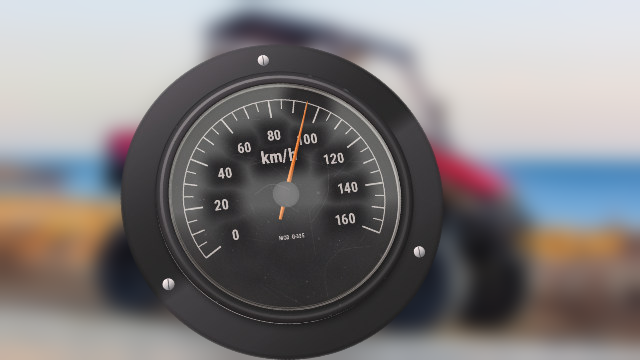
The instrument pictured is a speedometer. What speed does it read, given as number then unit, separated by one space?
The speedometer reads 95 km/h
